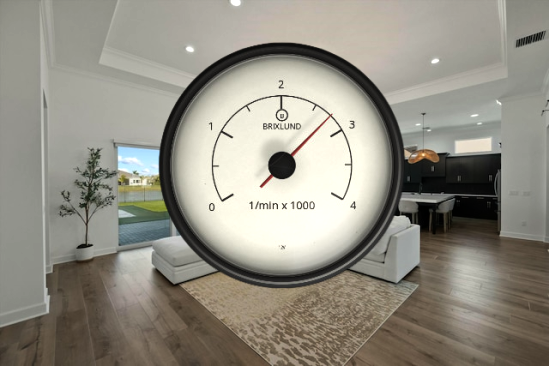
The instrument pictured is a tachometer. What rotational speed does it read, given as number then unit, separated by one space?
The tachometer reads 2750 rpm
